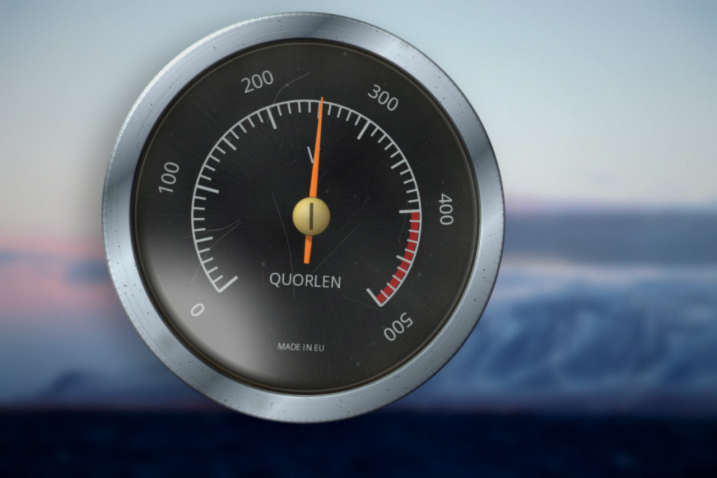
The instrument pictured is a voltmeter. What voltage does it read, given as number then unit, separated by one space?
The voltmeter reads 250 V
